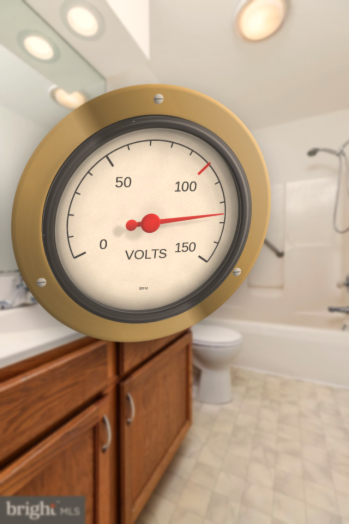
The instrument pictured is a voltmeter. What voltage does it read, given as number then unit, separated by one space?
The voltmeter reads 125 V
